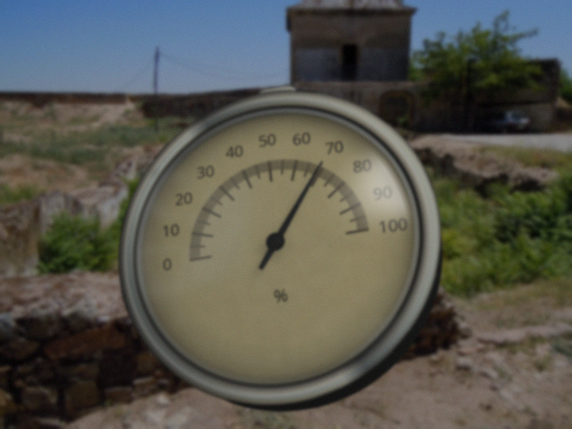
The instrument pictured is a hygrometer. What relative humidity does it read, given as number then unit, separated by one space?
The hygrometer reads 70 %
